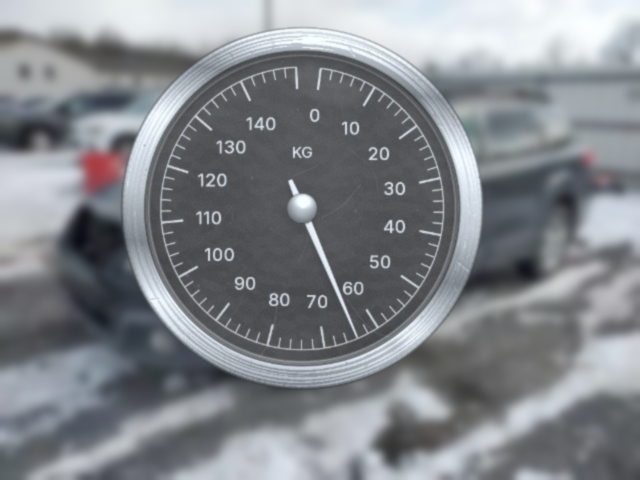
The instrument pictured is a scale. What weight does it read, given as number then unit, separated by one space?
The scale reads 64 kg
